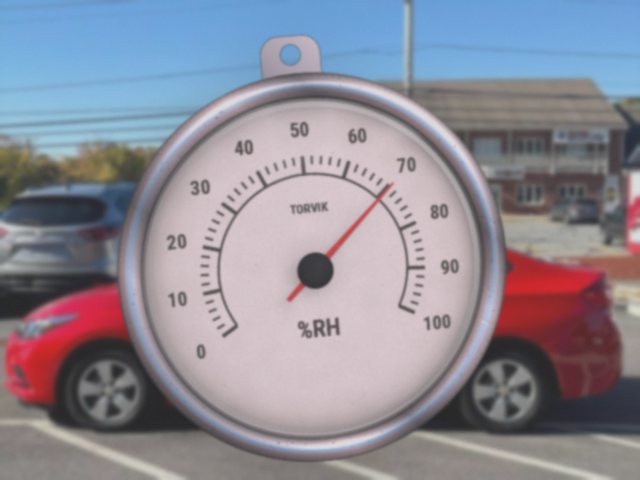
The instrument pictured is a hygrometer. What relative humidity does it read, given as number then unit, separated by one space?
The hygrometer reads 70 %
